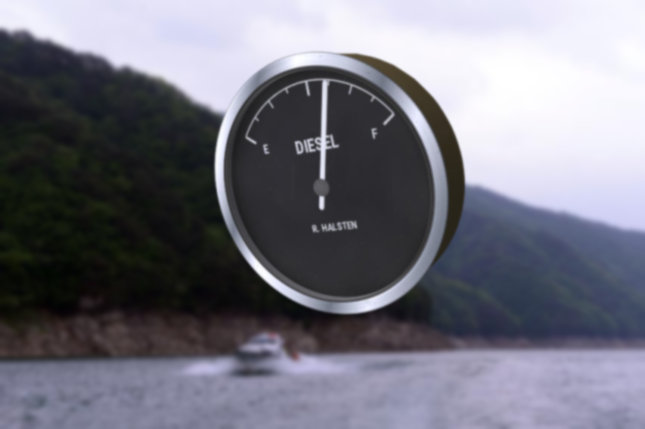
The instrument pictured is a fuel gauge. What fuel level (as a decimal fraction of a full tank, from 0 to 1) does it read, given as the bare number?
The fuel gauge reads 0.625
